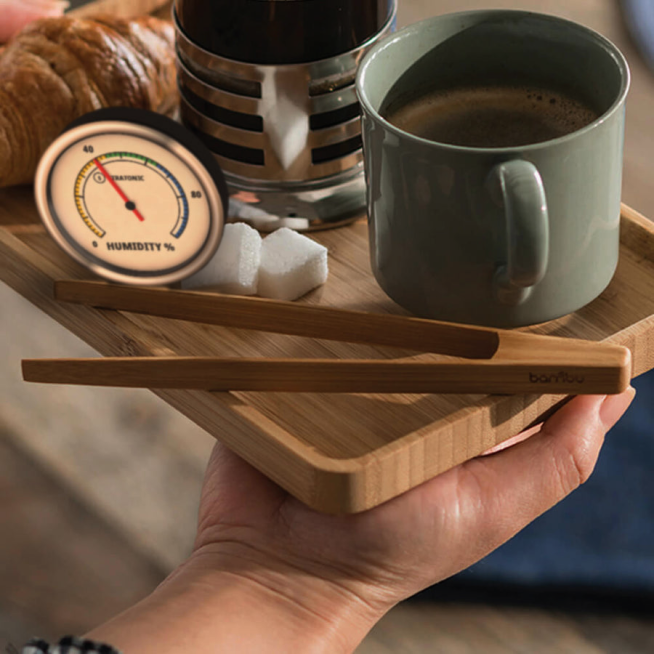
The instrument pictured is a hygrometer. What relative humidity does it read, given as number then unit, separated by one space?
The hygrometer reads 40 %
